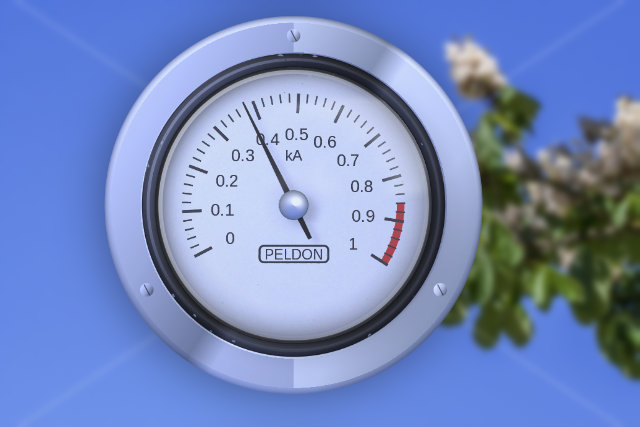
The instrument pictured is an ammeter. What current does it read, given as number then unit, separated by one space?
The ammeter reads 0.38 kA
